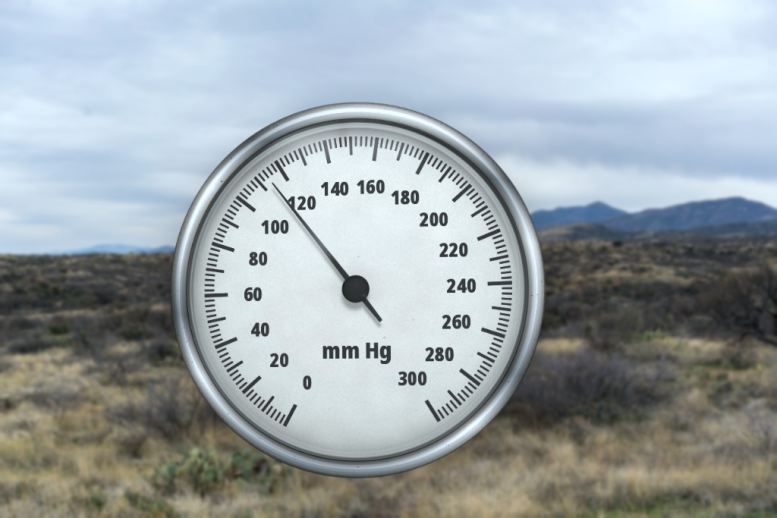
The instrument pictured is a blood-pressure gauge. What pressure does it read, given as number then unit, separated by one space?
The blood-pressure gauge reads 114 mmHg
